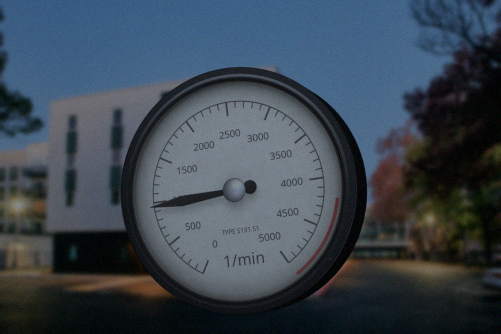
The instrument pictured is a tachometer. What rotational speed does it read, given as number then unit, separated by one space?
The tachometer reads 950 rpm
